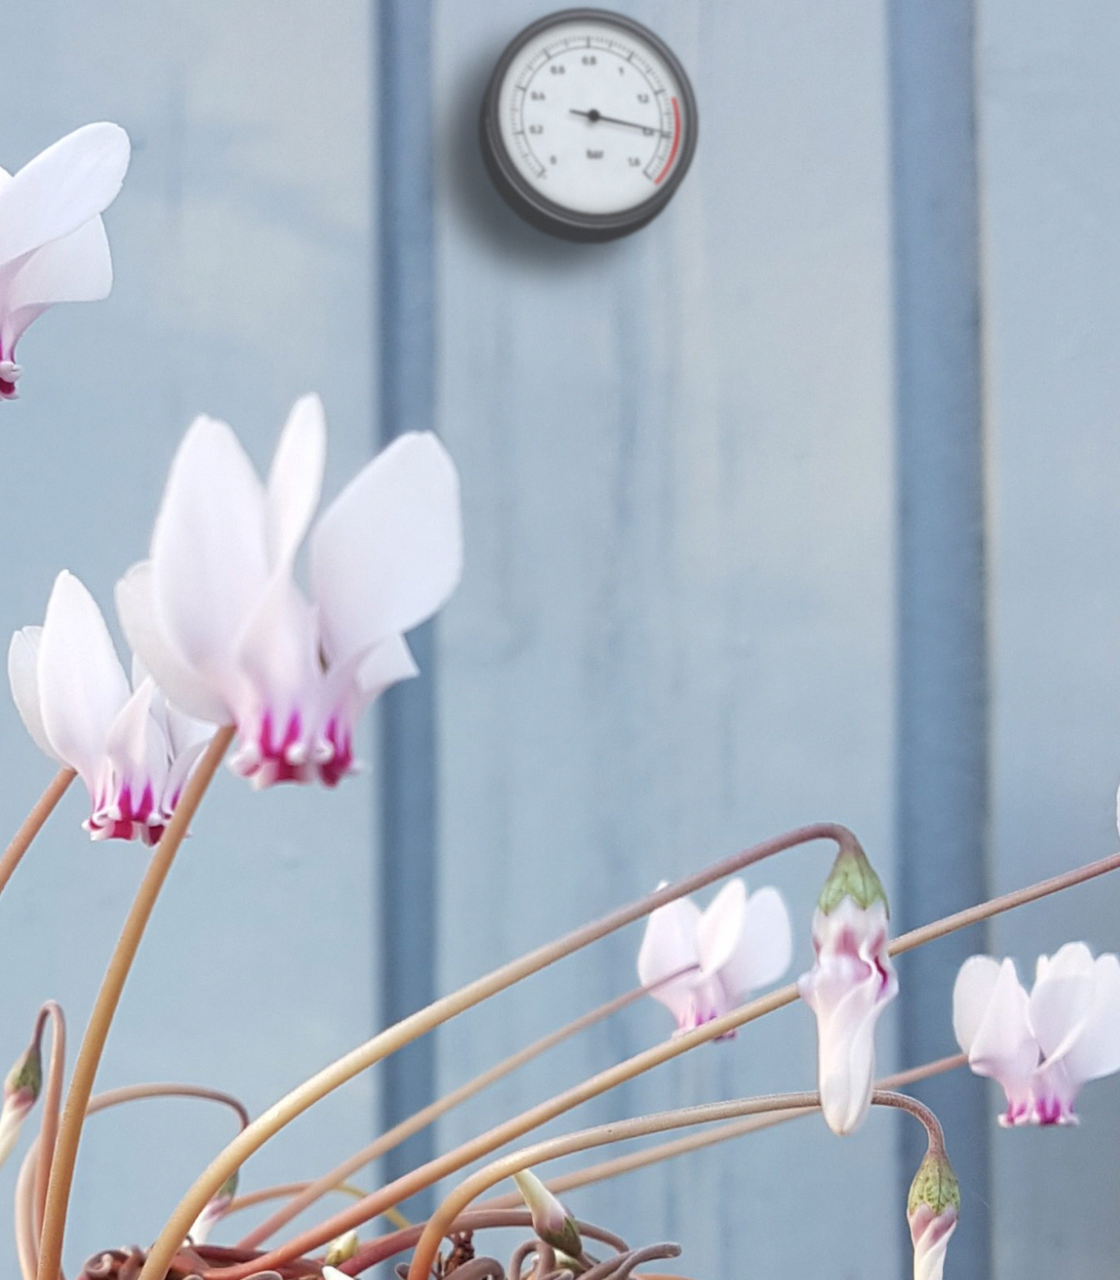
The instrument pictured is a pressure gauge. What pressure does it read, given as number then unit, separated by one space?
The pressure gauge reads 1.4 bar
